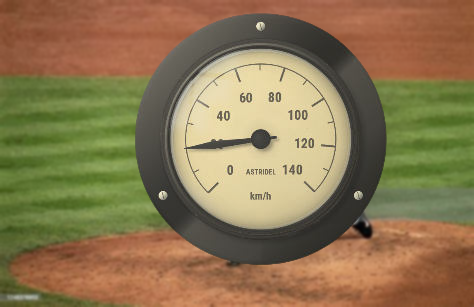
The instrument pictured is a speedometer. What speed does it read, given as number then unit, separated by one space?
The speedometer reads 20 km/h
